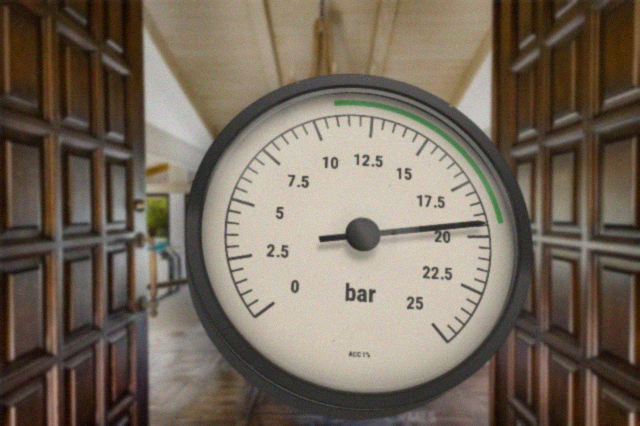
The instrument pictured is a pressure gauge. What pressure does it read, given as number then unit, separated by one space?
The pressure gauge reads 19.5 bar
